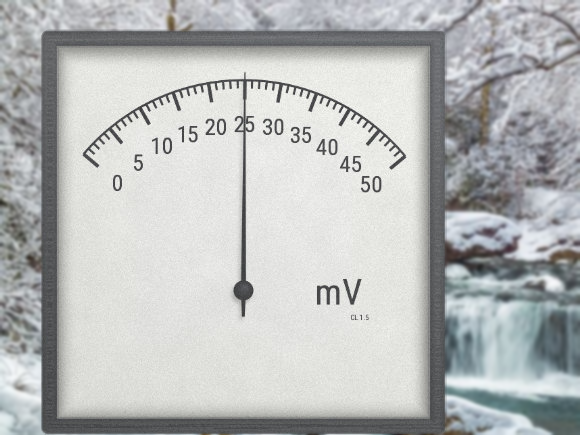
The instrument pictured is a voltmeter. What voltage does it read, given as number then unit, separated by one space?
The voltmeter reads 25 mV
